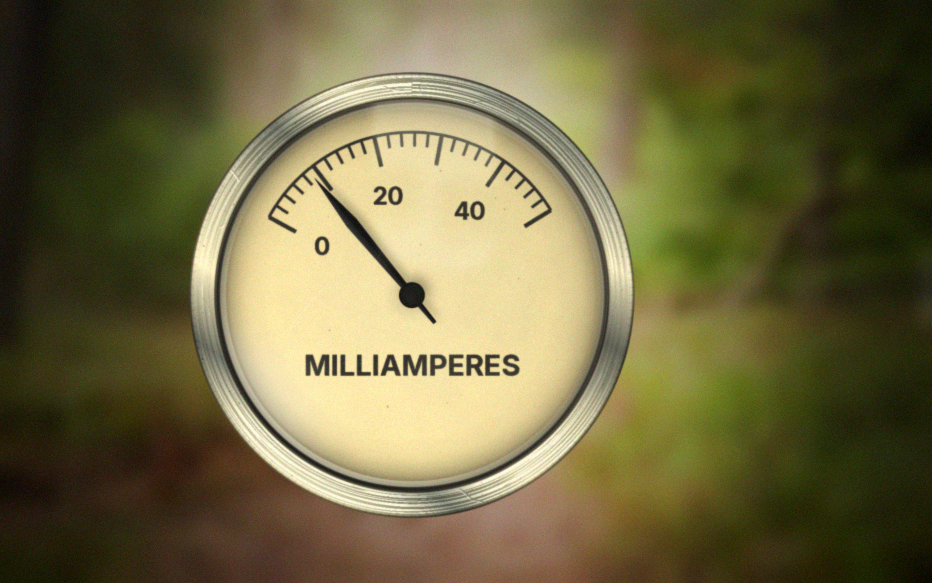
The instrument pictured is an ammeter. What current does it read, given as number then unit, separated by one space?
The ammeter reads 9 mA
